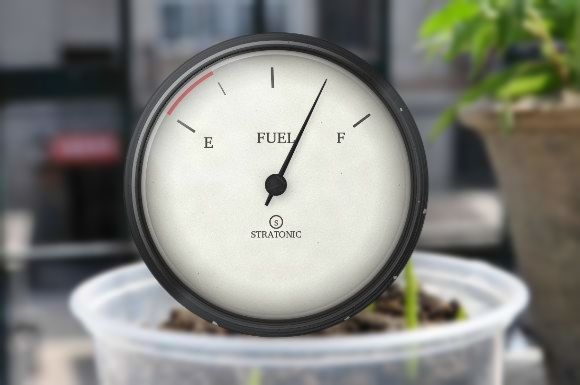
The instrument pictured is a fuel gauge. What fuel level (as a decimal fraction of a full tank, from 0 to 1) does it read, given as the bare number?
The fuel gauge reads 0.75
